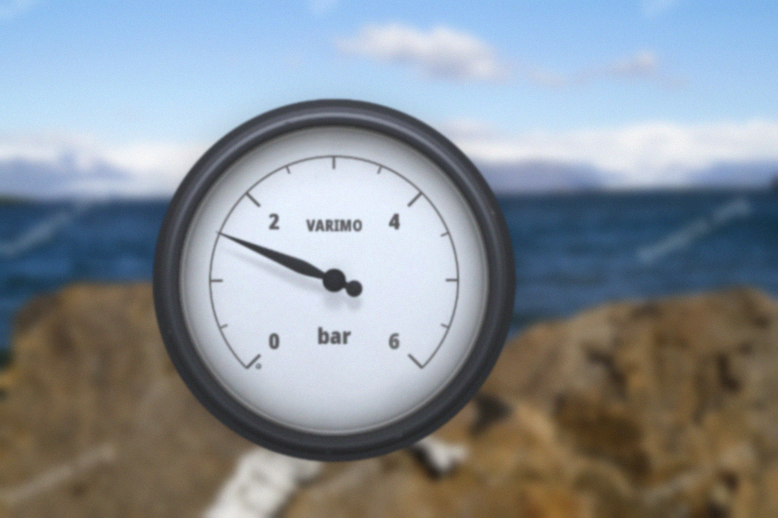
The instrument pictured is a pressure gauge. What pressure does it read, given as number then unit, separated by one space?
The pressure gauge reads 1.5 bar
